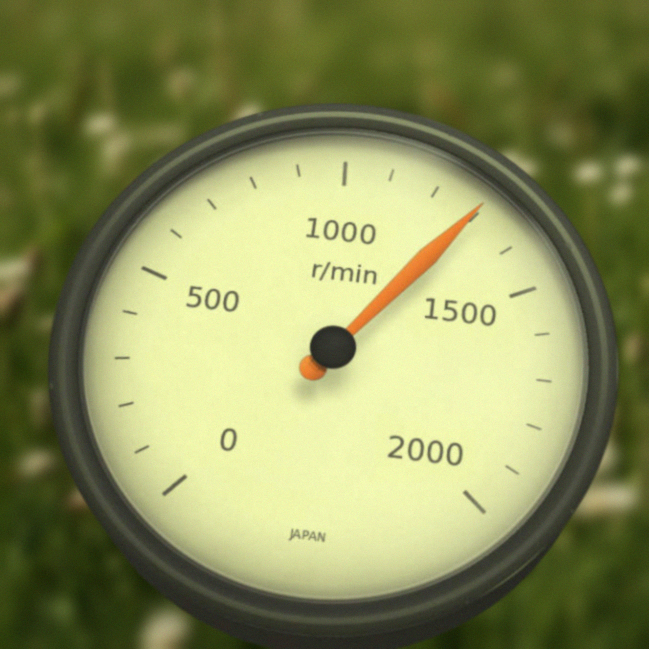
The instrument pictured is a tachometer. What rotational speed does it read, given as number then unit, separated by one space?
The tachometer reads 1300 rpm
